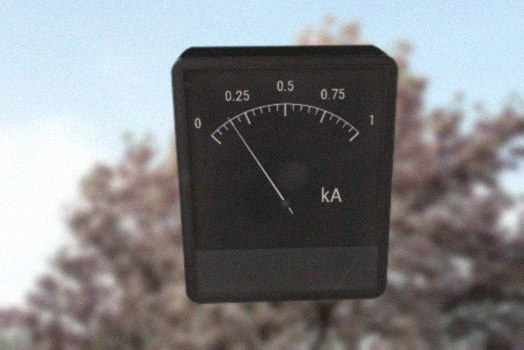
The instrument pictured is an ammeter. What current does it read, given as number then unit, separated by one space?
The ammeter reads 0.15 kA
